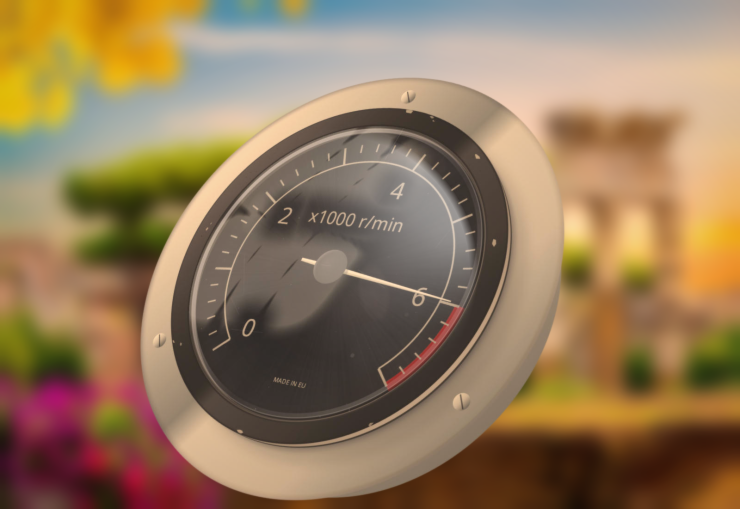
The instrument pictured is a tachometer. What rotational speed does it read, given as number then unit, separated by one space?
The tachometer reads 6000 rpm
